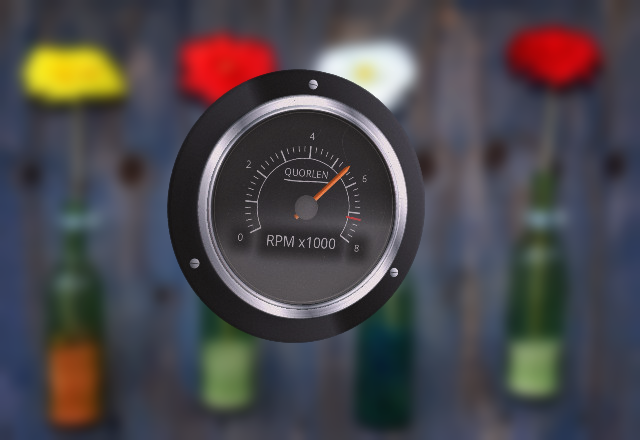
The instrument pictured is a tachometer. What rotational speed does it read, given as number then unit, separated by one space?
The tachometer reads 5400 rpm
